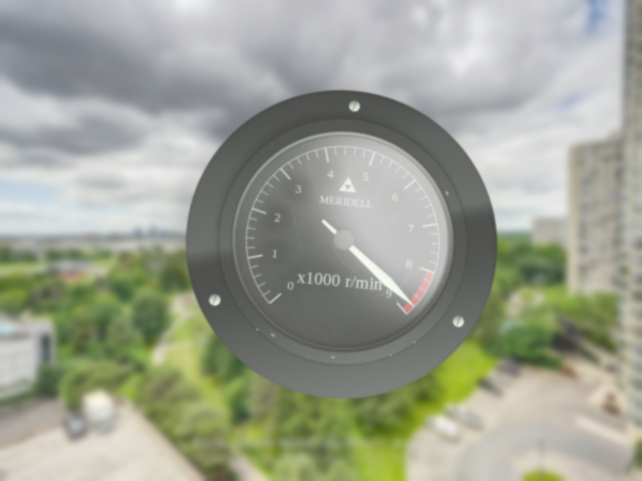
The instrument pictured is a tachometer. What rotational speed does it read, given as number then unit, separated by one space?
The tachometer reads 8800 rpm
